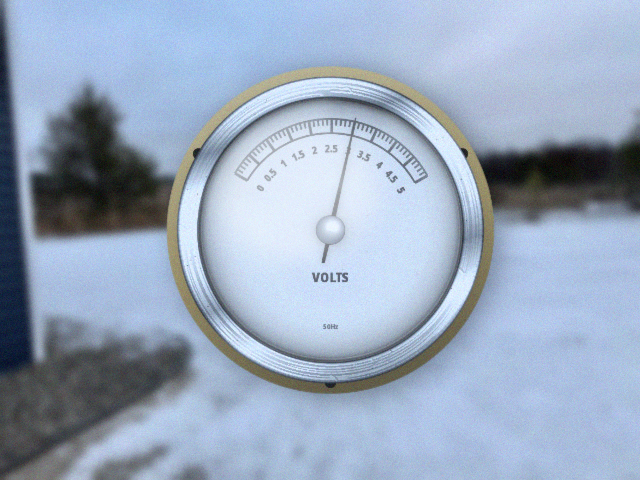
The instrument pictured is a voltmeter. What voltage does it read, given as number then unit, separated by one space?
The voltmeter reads 3 V
